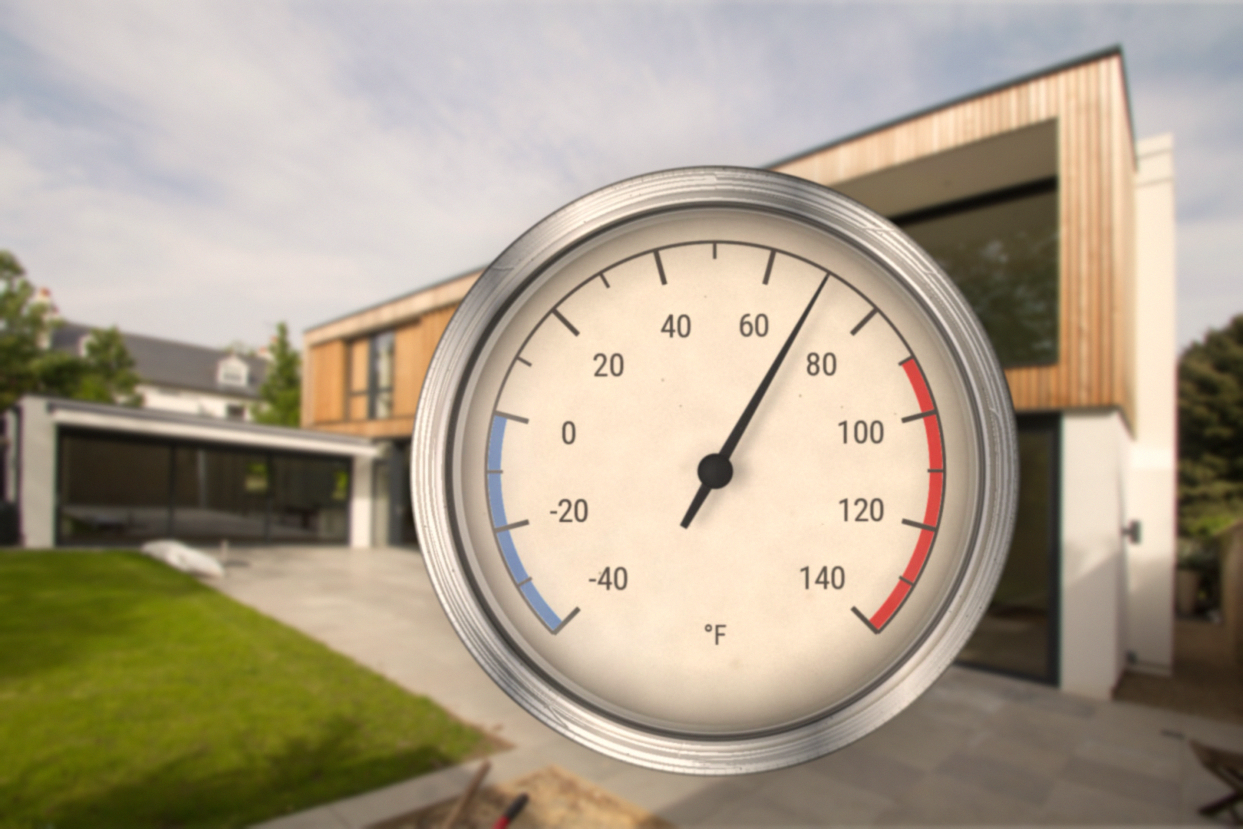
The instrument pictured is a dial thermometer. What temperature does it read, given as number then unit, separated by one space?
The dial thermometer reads 70 °F
